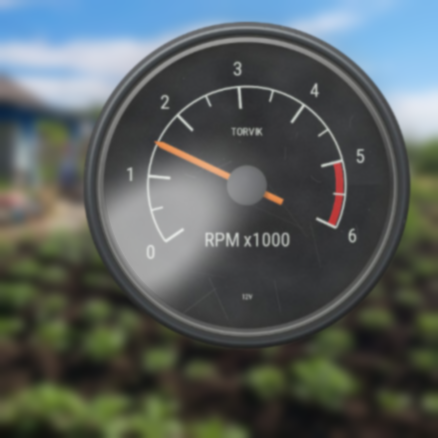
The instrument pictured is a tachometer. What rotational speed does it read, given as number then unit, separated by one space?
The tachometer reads 1500 rpm
